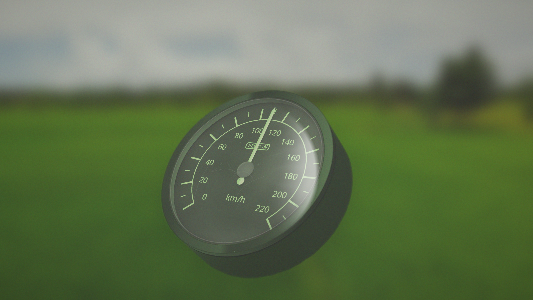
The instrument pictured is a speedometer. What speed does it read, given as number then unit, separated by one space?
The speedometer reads 110 km/h
